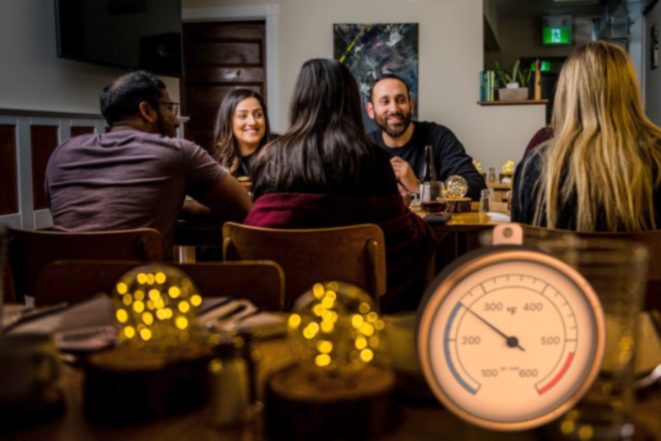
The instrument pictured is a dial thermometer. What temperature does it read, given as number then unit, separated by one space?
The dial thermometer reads 260 °F
